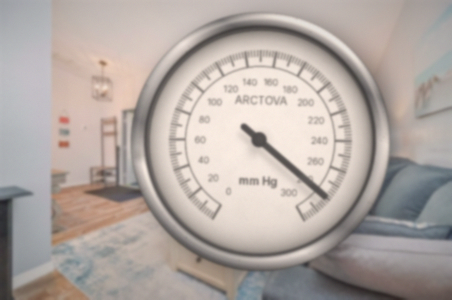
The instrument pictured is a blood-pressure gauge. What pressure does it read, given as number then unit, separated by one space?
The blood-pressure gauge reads 280 mmHg
